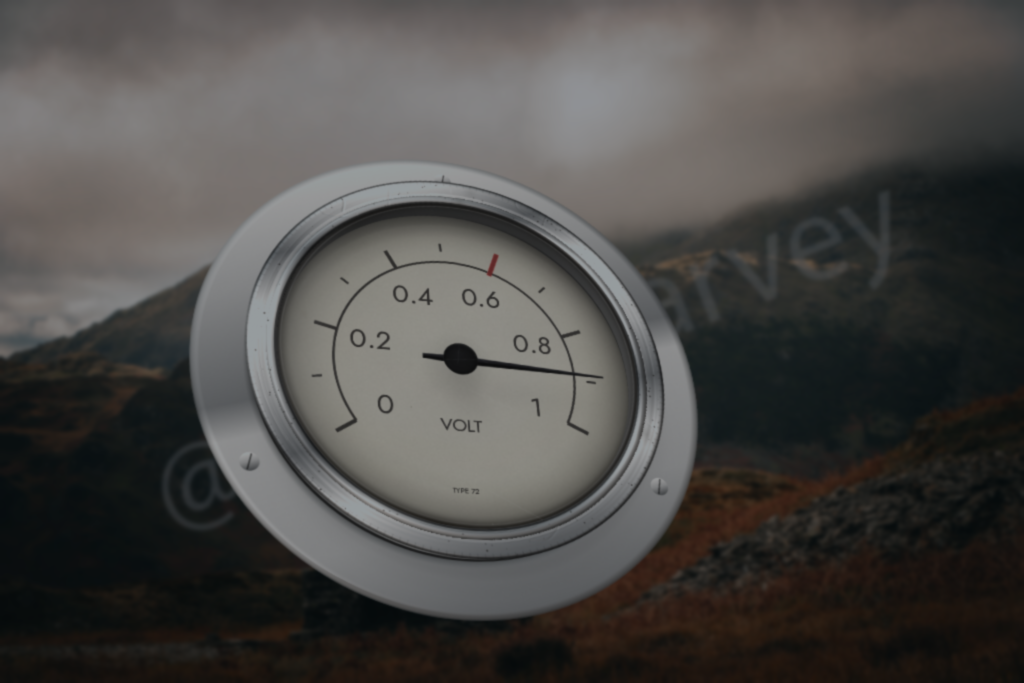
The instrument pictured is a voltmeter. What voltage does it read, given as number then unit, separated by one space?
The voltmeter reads 0.9 V
